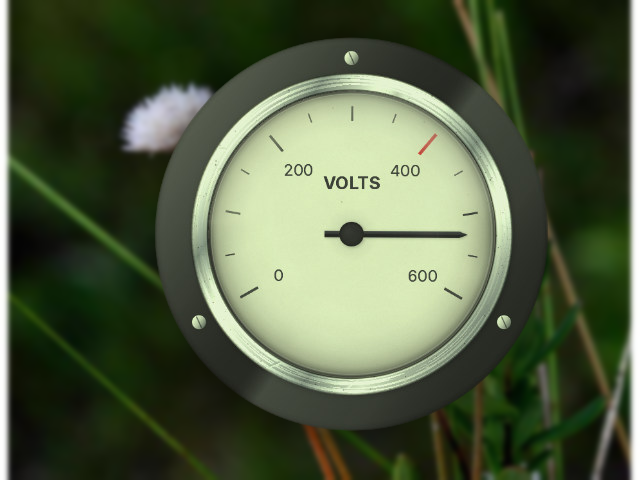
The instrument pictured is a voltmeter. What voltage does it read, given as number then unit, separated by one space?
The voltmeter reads 525 V
